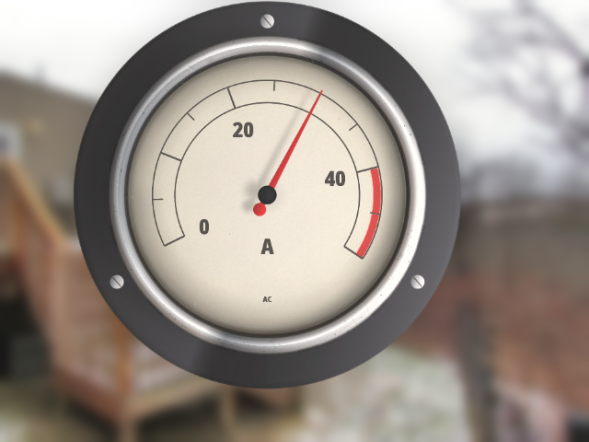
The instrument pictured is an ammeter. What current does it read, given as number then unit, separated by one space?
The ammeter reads 30 A
